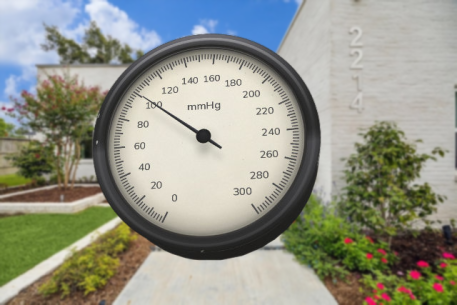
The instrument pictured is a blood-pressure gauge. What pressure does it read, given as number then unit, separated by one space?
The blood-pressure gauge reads 100 mmHg
